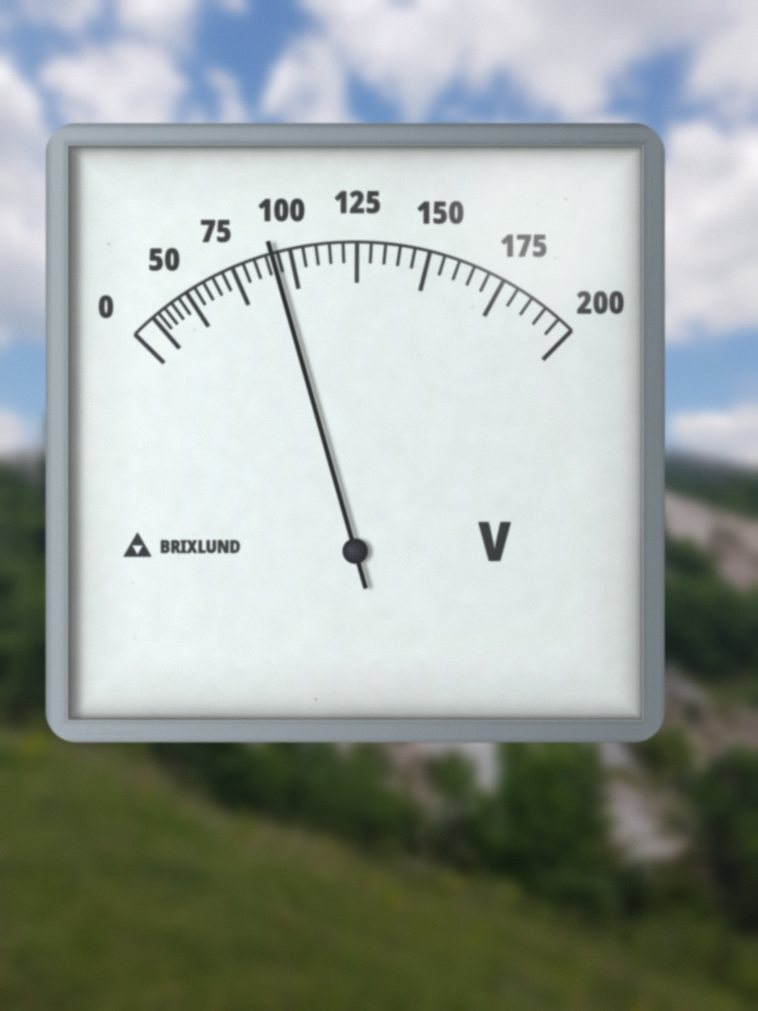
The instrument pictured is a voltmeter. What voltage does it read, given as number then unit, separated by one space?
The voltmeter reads 92.5 V
